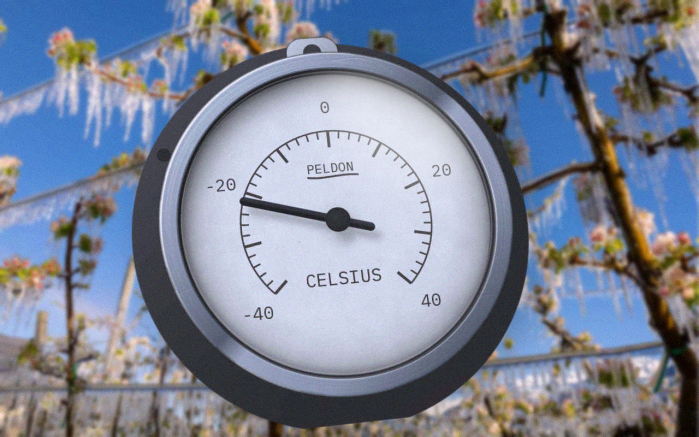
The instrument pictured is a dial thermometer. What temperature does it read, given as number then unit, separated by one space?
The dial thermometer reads -22 °C
